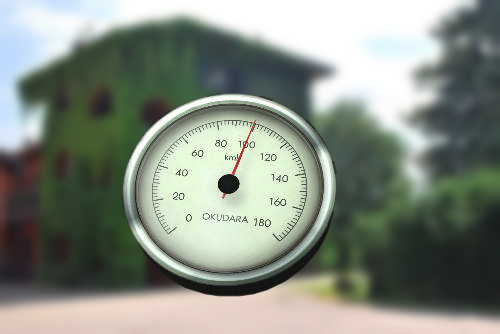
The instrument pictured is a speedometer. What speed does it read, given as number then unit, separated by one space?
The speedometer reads 100 km/h
